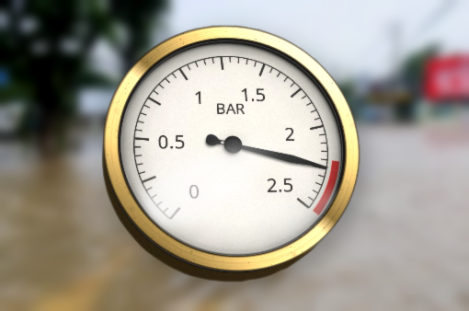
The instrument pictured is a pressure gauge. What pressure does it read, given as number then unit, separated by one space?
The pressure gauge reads 2.25 bar
